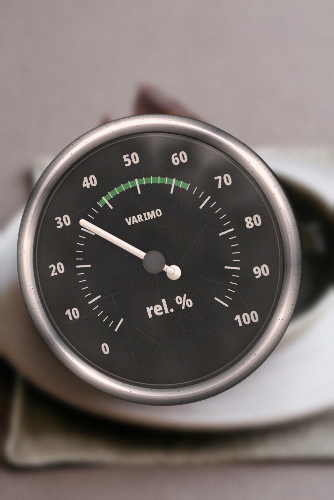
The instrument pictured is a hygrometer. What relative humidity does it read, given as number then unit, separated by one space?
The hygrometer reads 32 %
